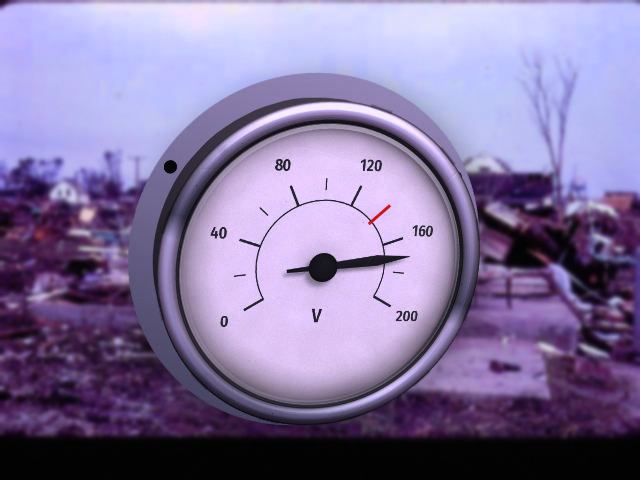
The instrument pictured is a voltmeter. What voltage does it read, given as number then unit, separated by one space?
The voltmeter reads 170 V
